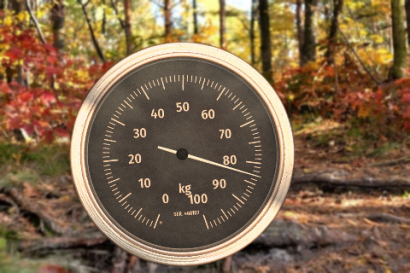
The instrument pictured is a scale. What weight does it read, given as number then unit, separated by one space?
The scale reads 83 kg
